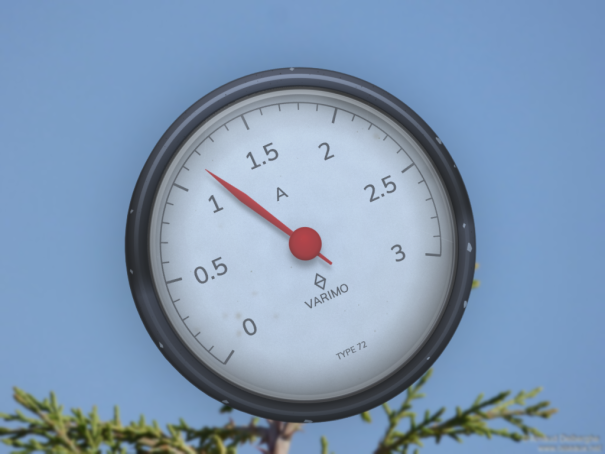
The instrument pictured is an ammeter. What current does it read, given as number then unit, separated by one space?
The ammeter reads 1.15 A
